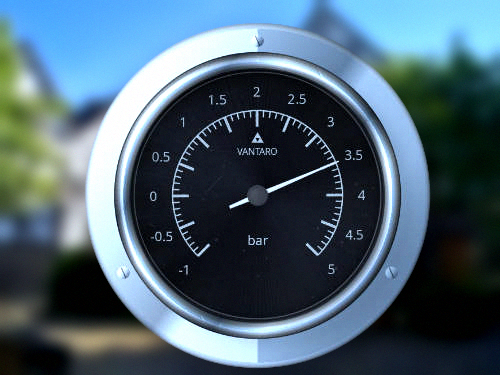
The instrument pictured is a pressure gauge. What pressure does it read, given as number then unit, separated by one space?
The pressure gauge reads 3.5 bar
